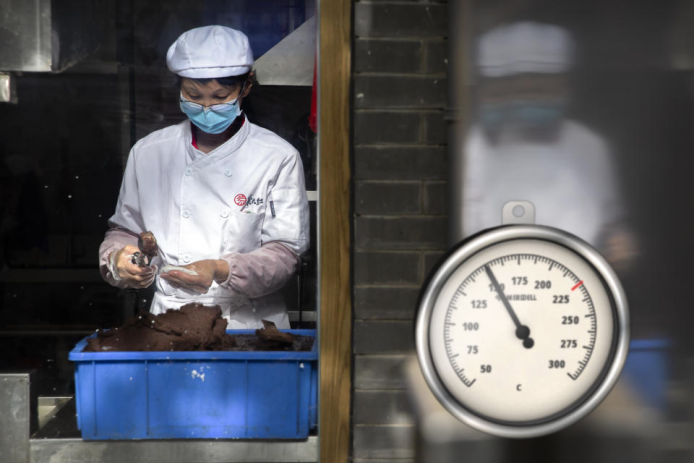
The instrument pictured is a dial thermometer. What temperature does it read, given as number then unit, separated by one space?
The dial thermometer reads 150 °C
